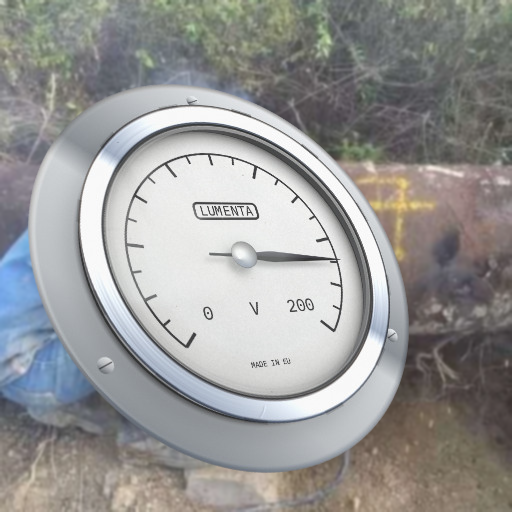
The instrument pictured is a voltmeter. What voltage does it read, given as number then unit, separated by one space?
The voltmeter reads 170 V
